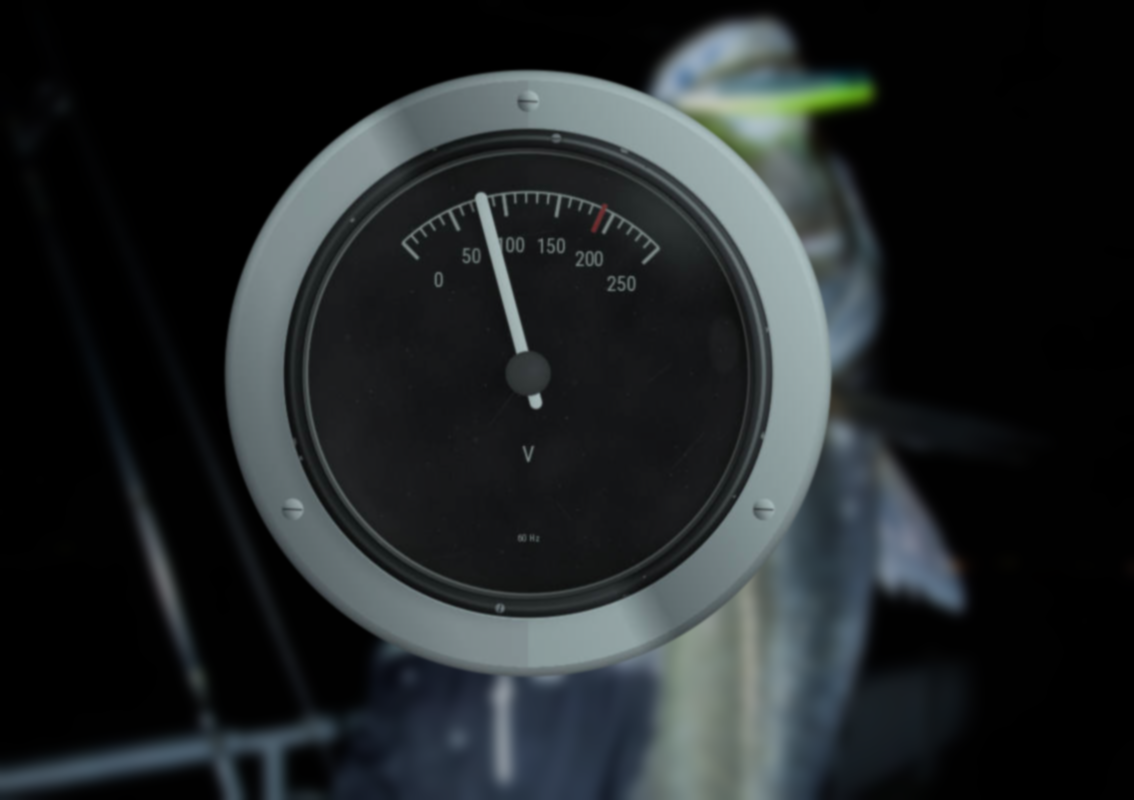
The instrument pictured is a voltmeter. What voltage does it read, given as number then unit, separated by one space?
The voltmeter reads 80 V
